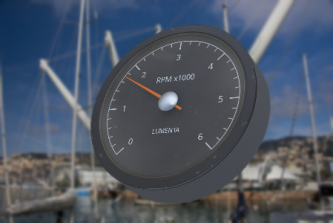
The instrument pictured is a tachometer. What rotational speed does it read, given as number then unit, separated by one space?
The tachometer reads 1700 rpm
